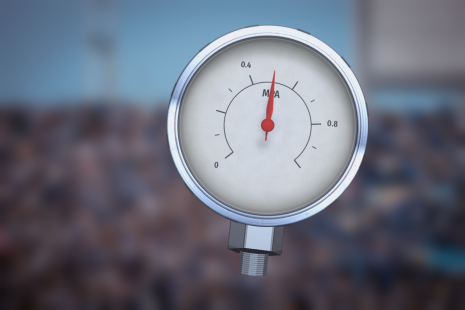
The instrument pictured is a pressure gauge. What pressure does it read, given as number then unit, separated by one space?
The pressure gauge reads 0.5 MPa
